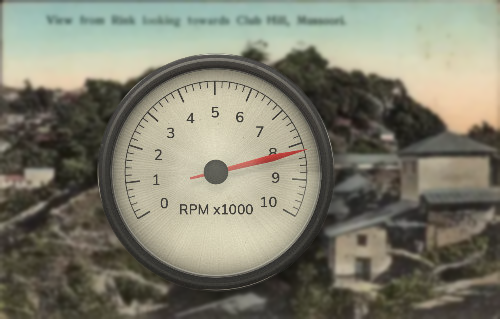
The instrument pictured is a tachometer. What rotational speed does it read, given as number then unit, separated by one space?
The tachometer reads 8200 rpm
